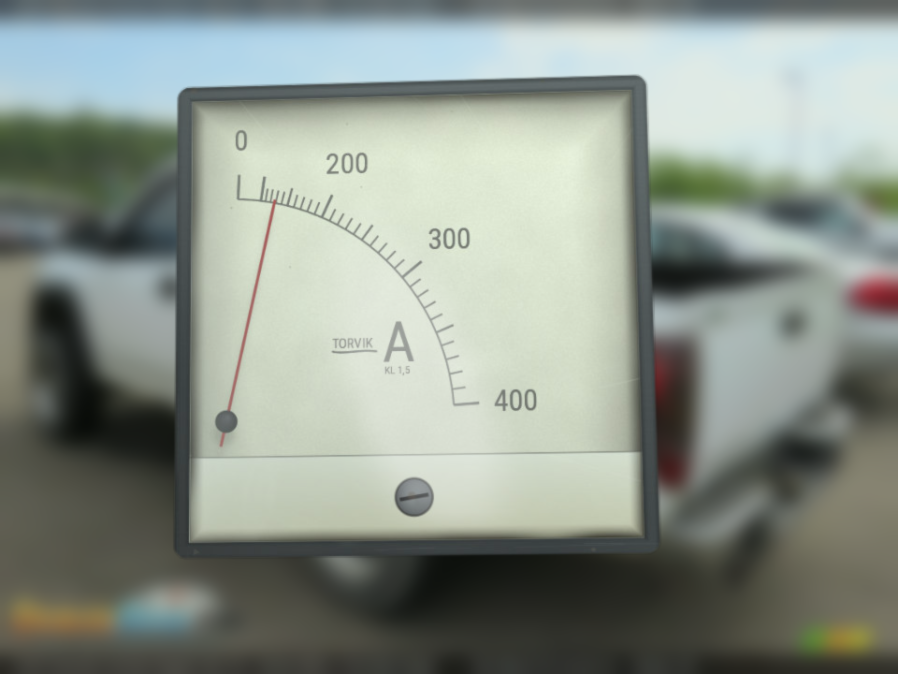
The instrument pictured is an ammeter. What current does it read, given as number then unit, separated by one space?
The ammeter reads 130 A
